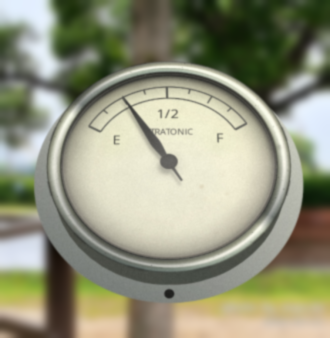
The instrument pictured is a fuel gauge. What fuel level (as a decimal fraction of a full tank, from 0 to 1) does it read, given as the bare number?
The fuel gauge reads 0.25
